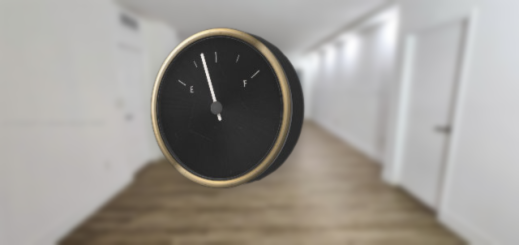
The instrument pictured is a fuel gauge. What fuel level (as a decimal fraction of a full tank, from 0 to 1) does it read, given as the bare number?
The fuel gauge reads 0.375
